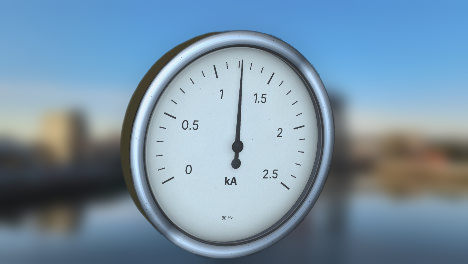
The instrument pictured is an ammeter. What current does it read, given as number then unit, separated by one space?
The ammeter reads 1.2 kA
